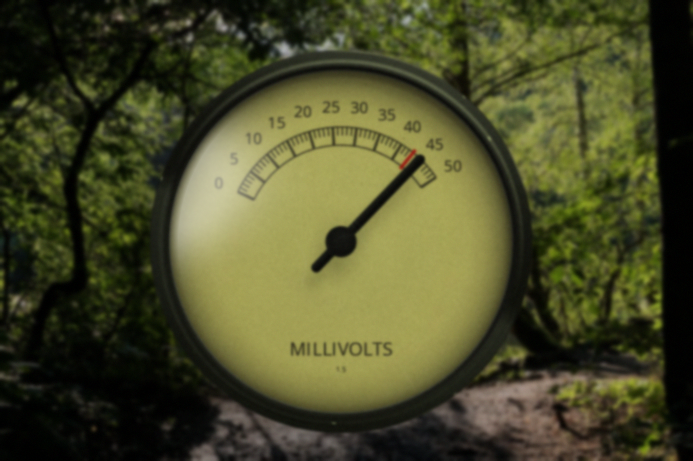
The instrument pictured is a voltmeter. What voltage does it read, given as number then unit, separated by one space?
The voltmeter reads 45 mV
